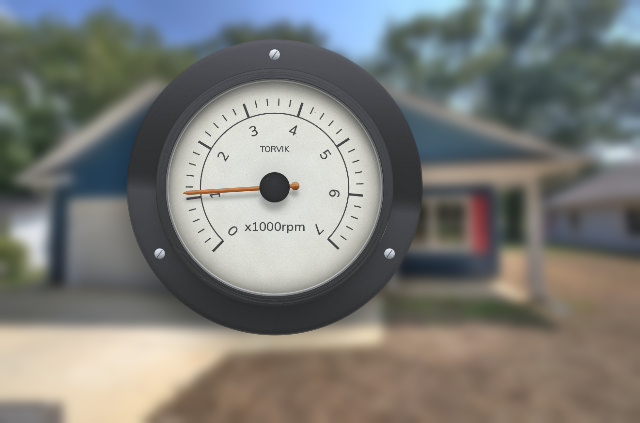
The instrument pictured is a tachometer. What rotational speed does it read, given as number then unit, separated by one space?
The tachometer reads 1100 rpm
